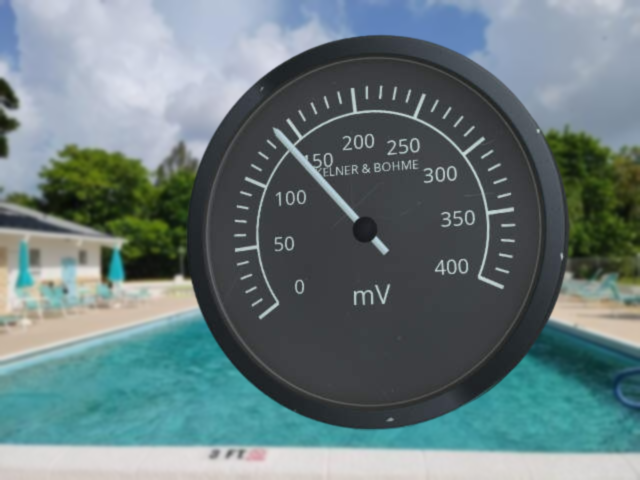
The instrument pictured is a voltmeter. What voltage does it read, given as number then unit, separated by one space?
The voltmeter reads 140 mV
